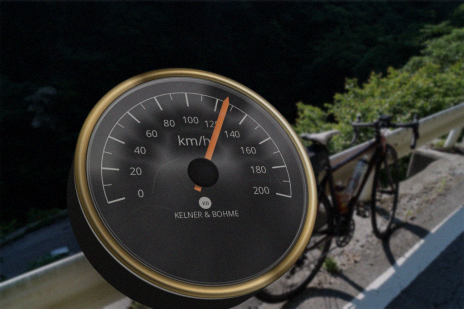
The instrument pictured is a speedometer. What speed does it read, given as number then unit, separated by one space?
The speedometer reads 125 km/h
